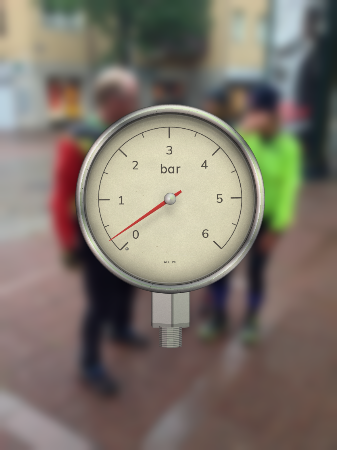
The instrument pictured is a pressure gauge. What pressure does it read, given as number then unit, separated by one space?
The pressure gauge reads 0.25 bar
